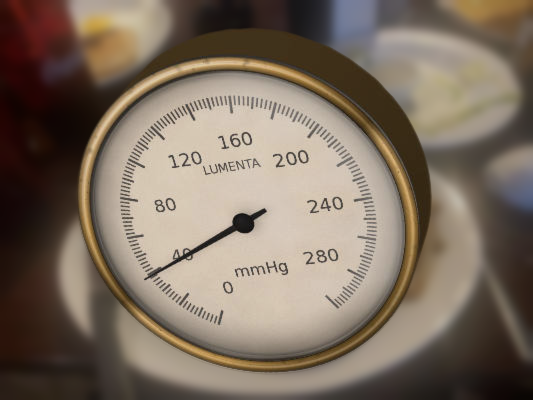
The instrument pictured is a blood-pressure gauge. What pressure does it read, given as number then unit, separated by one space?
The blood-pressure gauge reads 40 mmHg
